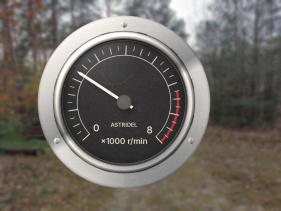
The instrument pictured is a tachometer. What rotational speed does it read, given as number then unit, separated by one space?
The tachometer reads 2250 rpm
